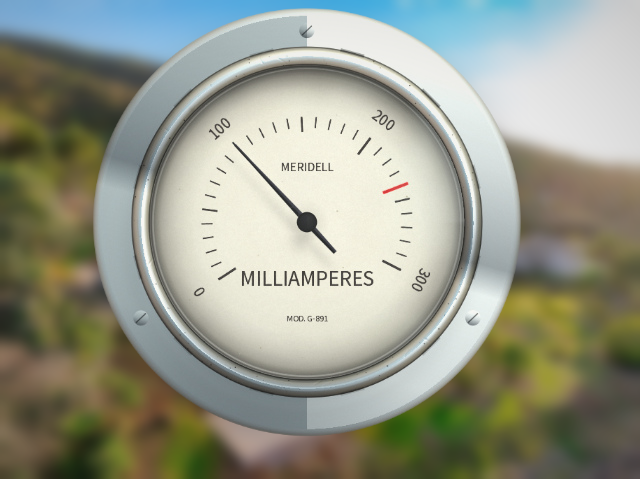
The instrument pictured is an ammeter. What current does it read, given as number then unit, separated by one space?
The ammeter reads 100 mA
